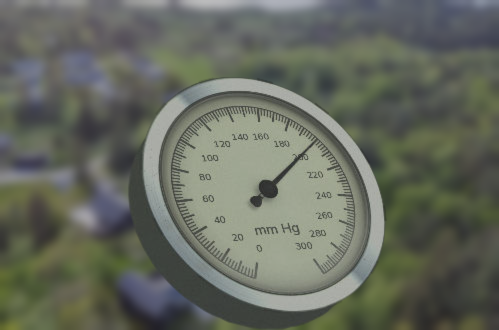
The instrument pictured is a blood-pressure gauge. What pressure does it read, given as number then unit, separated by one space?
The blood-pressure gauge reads 200 mmHg
